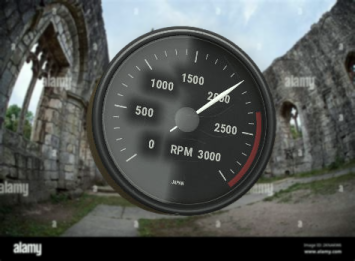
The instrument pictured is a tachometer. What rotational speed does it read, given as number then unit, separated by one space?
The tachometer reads 2000 rpm
